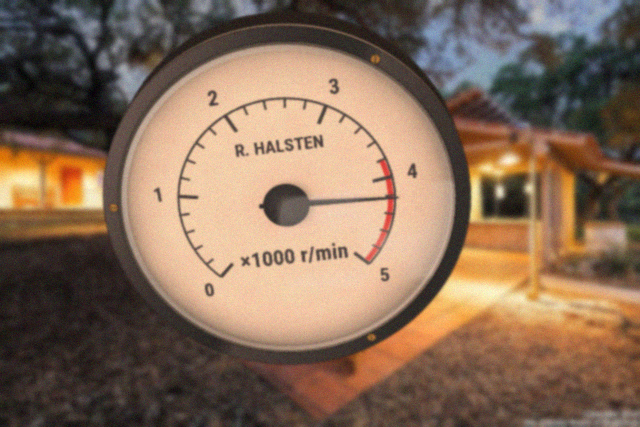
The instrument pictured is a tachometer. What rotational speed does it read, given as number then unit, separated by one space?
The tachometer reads 4200 rpm
